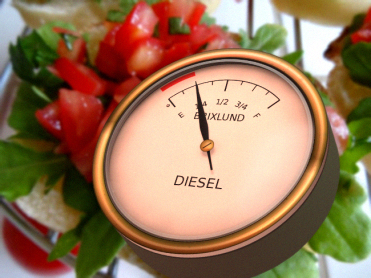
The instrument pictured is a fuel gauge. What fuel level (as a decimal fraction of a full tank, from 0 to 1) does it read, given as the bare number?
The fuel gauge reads 0.25
